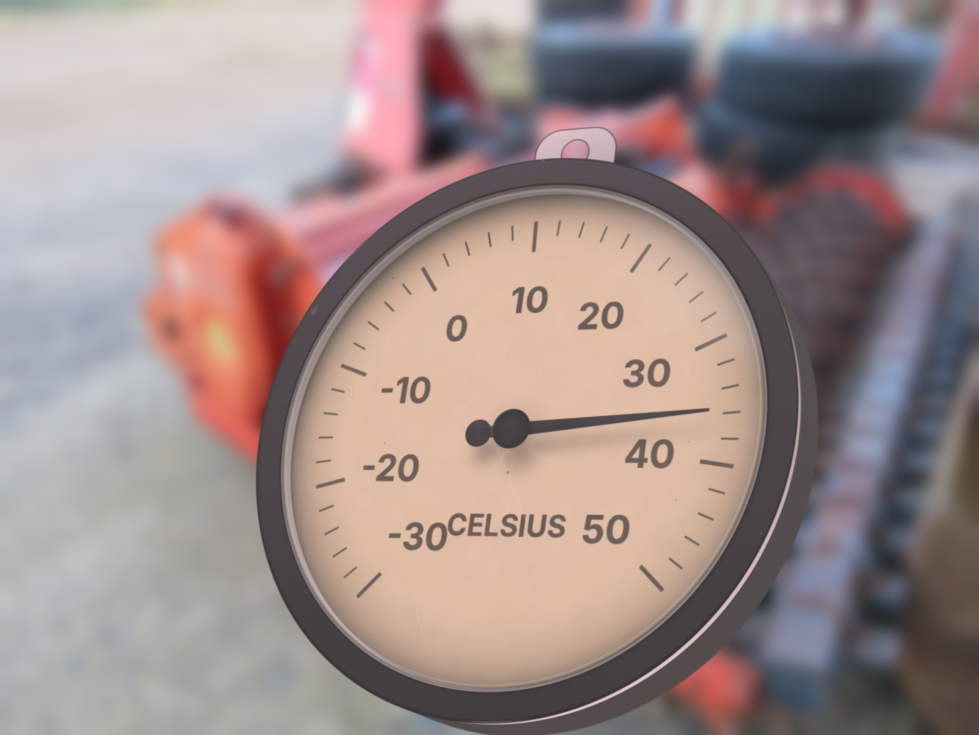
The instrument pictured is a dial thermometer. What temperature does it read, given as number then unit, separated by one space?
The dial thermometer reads 36 °C
